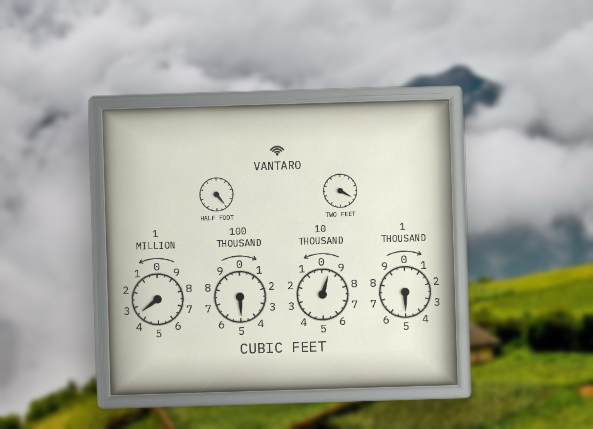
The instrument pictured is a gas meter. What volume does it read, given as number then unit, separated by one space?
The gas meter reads 349500 ft³
